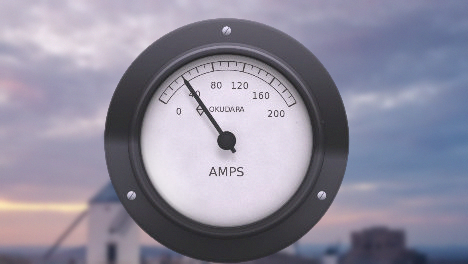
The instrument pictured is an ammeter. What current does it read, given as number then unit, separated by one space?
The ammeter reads 40 A
